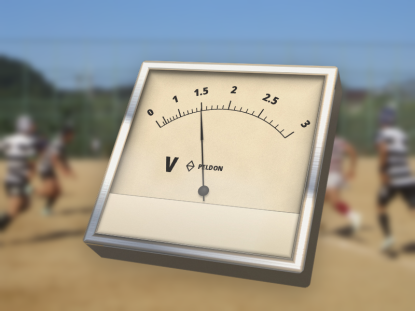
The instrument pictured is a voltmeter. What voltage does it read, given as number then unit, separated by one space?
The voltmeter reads 1.5 V
